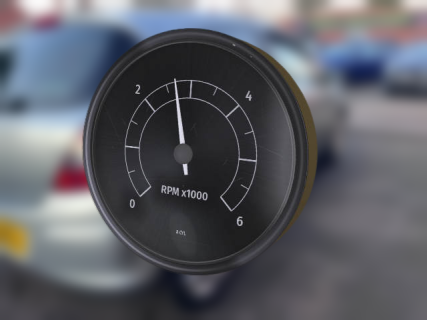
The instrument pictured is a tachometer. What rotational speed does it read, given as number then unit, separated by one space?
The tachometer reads 2750 rpm
